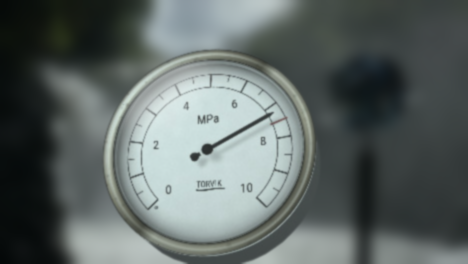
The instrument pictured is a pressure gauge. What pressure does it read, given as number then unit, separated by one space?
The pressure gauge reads 7.25 MPa
